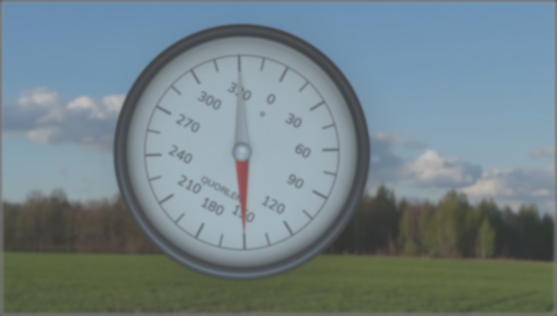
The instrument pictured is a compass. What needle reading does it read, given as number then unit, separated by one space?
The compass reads 150 °
